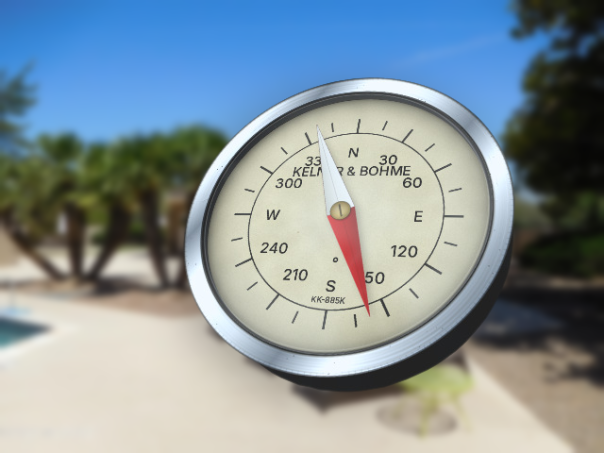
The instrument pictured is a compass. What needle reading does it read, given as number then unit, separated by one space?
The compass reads 157.5 °
